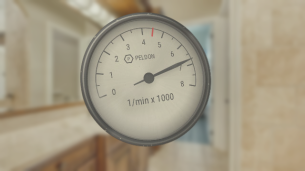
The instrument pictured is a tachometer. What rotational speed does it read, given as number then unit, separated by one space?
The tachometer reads 6750 rpm
